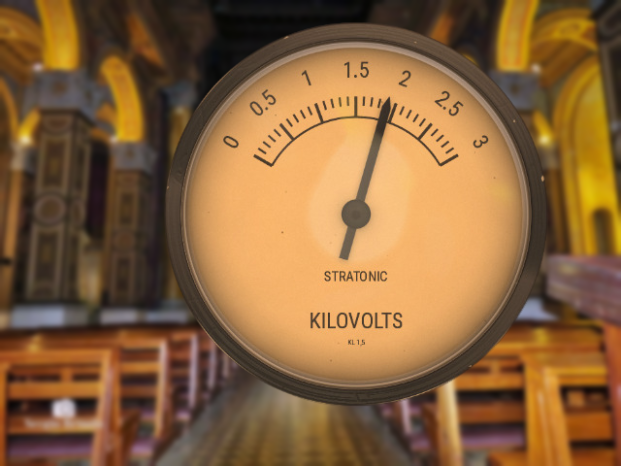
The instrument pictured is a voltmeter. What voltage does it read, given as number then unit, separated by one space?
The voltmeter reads 1.9 kV
